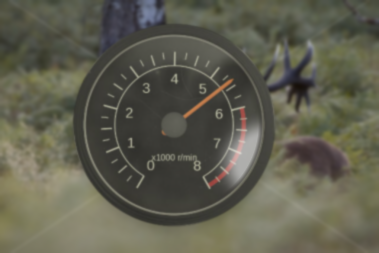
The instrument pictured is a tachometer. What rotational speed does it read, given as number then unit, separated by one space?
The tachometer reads 5375 rpm
